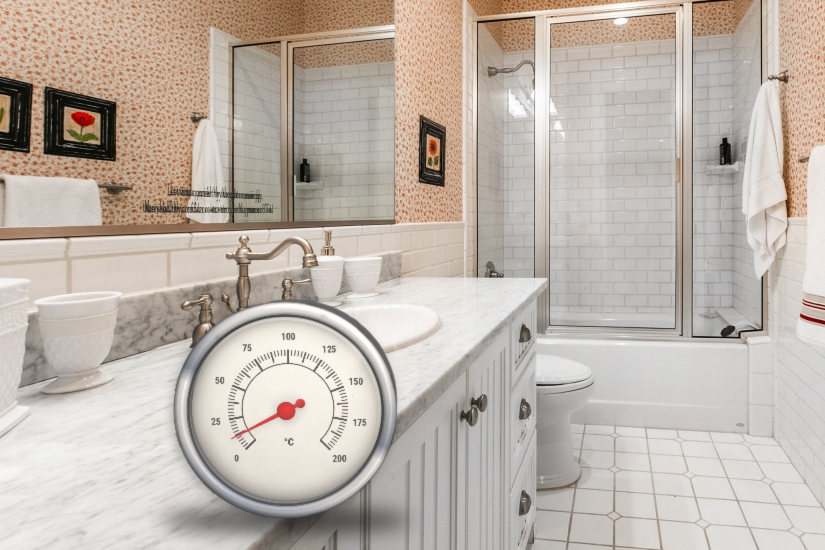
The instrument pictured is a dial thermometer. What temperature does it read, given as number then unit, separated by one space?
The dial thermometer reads 12.5 °C
